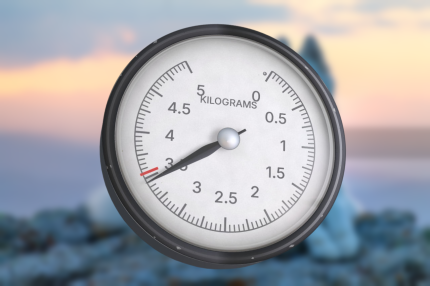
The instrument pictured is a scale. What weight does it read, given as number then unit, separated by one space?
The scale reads 3.45 kg
